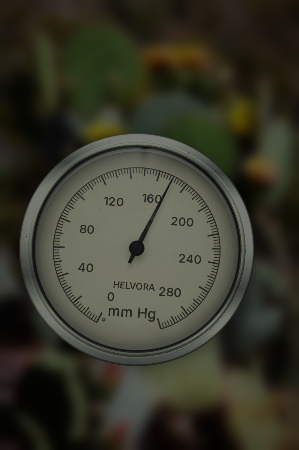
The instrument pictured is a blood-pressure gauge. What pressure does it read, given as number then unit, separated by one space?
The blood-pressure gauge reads 170 mmHg
